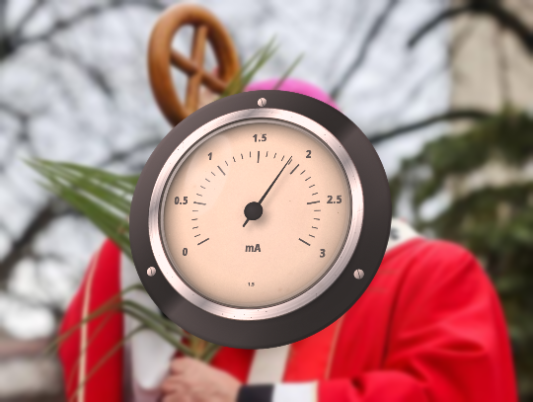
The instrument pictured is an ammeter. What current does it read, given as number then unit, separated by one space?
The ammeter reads 1.9 mA
